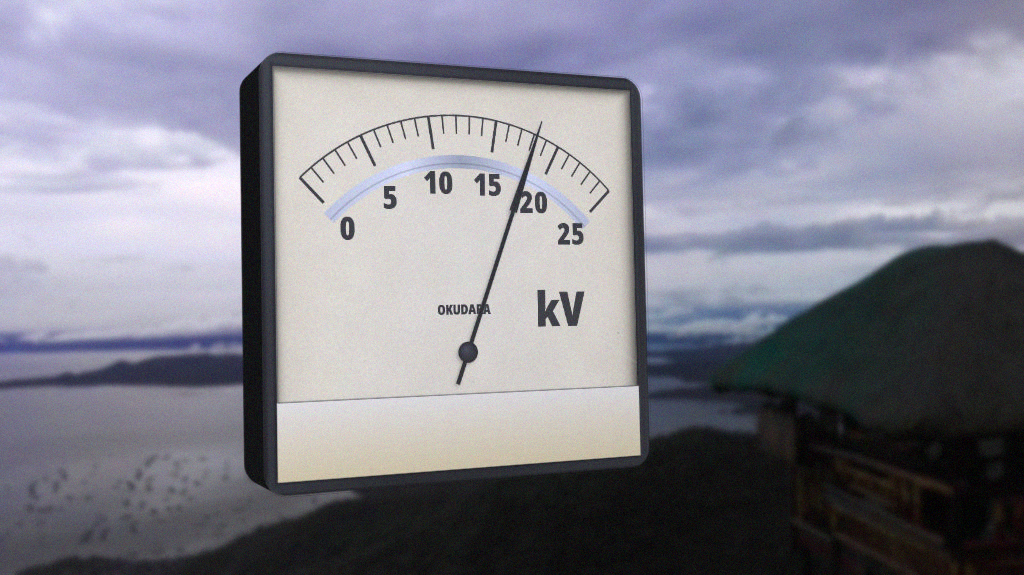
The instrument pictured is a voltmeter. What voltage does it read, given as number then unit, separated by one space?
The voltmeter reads 18 kV
